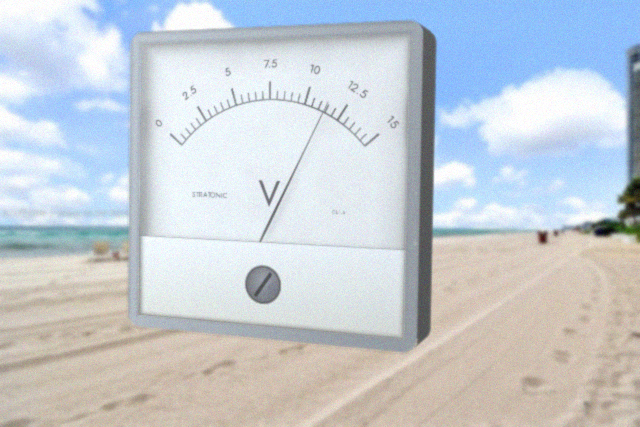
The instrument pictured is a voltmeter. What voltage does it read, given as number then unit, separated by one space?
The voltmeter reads 11.5 V
